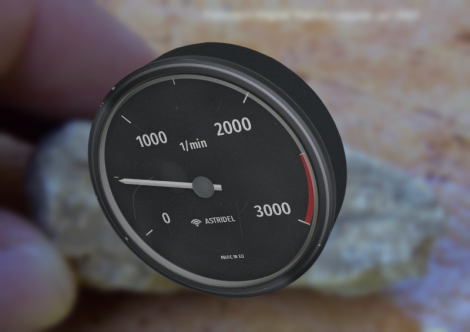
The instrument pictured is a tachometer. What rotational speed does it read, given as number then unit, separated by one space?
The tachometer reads 500 rpm
